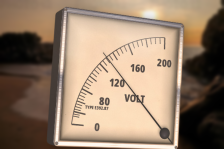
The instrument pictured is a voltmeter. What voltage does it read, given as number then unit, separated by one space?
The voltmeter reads 130 V
